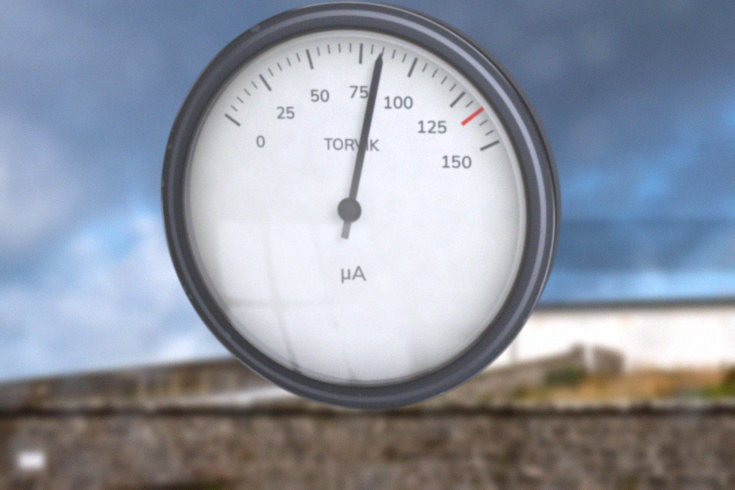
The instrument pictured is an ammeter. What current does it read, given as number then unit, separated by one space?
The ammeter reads 85 µA
